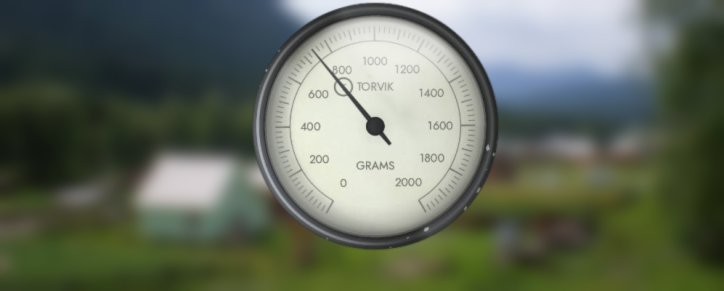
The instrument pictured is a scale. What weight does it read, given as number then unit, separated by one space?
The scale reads 740 g
